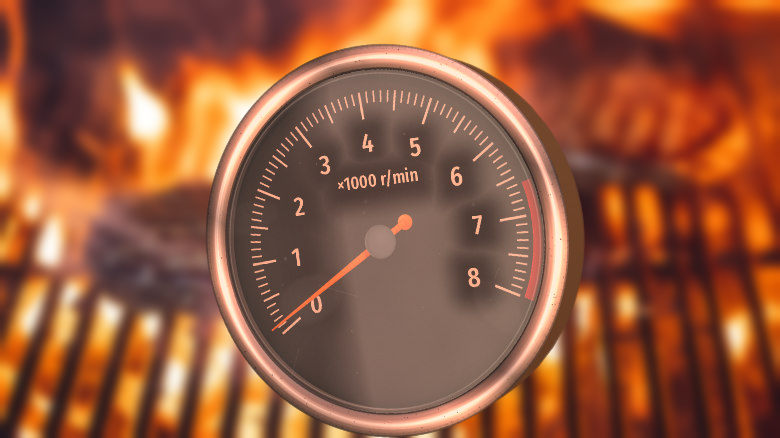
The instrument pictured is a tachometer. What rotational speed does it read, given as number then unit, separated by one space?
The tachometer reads 100 rpm
